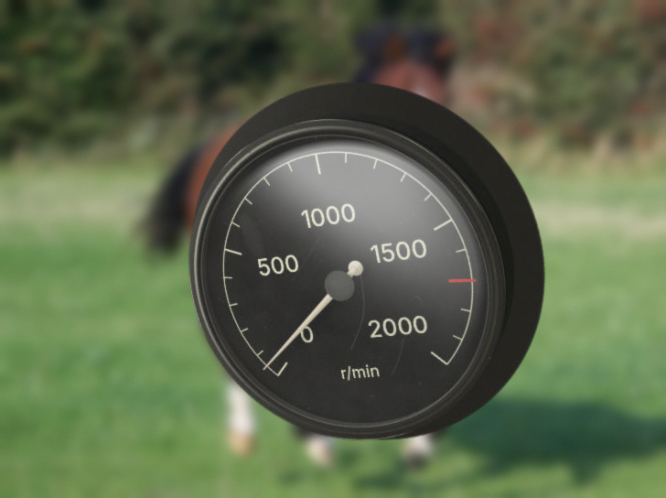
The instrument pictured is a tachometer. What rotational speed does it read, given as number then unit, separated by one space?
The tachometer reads 50 rpm
